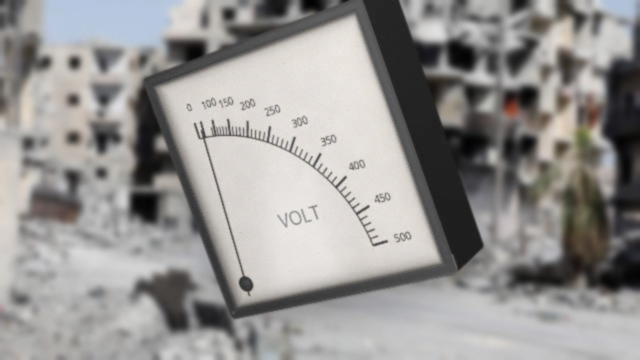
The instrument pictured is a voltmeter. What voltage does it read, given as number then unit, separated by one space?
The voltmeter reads 50 V
